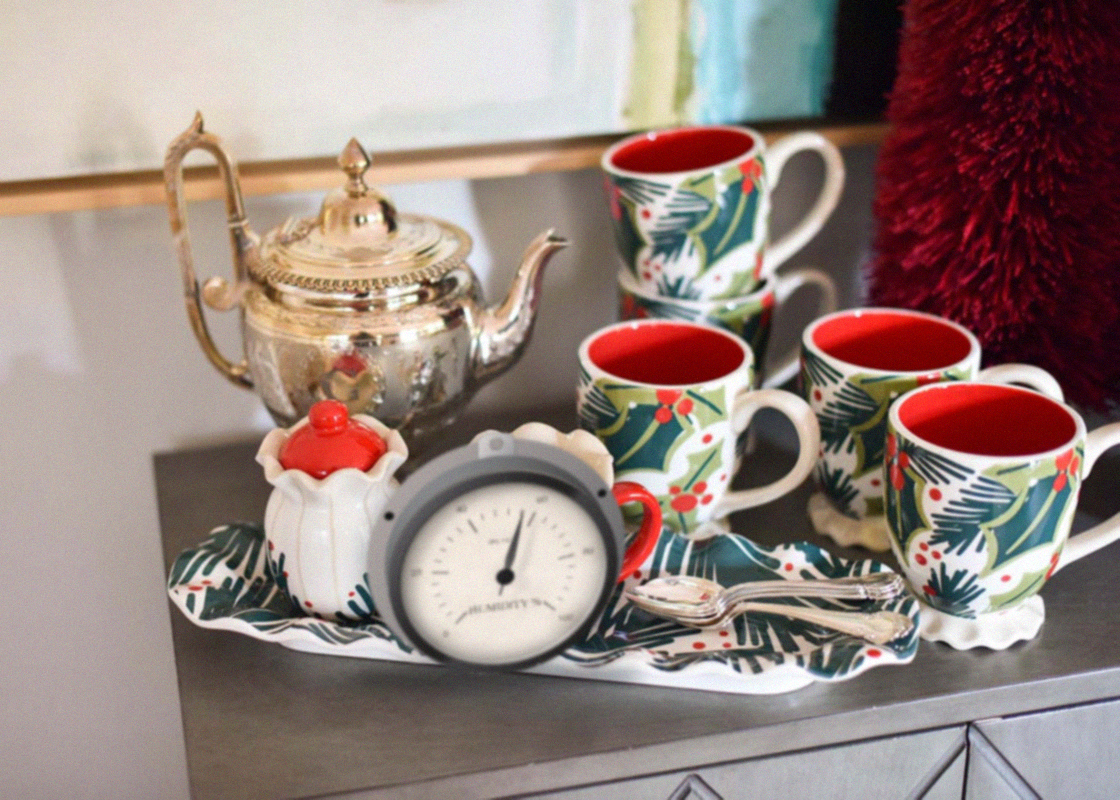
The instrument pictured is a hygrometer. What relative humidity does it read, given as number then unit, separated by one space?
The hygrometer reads 56 %
